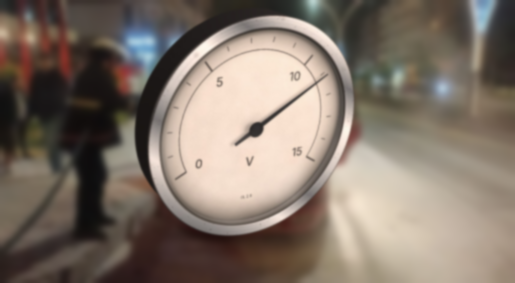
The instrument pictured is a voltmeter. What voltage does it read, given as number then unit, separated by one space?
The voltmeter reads 11 V
